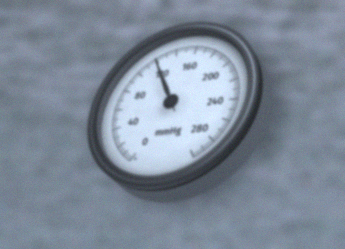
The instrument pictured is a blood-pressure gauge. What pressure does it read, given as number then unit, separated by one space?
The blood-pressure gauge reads 120 mmHg
